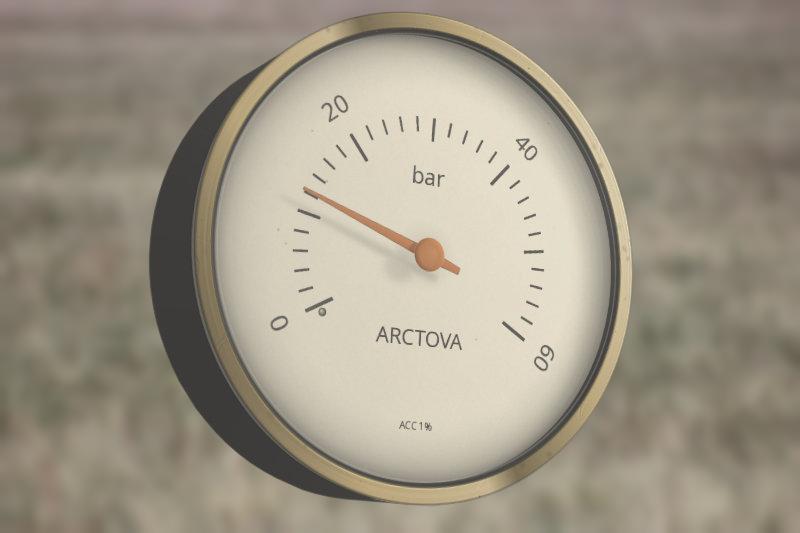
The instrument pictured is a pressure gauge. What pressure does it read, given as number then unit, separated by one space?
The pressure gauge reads 12 bar
